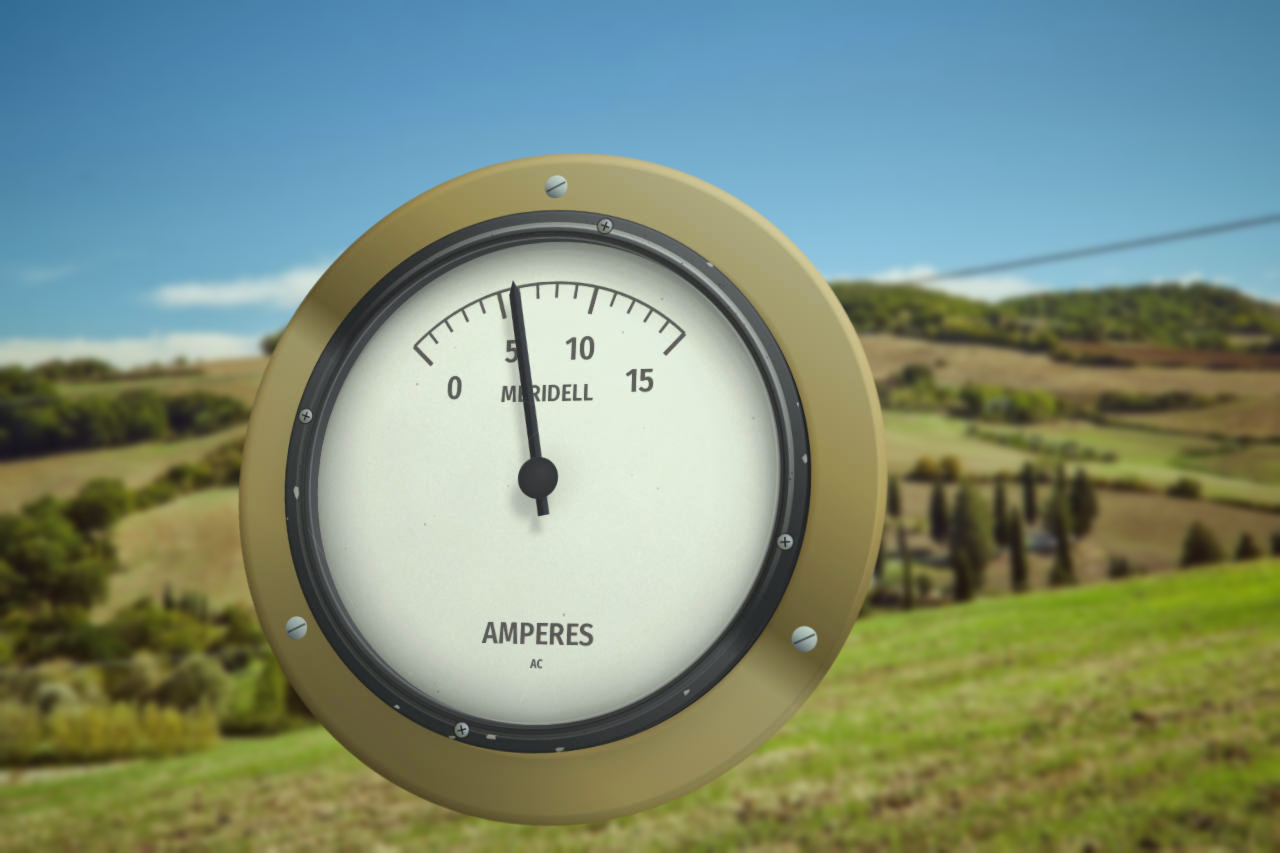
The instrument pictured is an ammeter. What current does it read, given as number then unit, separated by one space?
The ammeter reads 6 A
